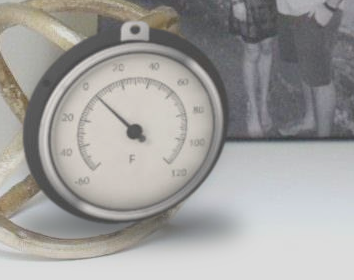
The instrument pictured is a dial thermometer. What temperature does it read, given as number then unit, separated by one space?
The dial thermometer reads 0 °F
